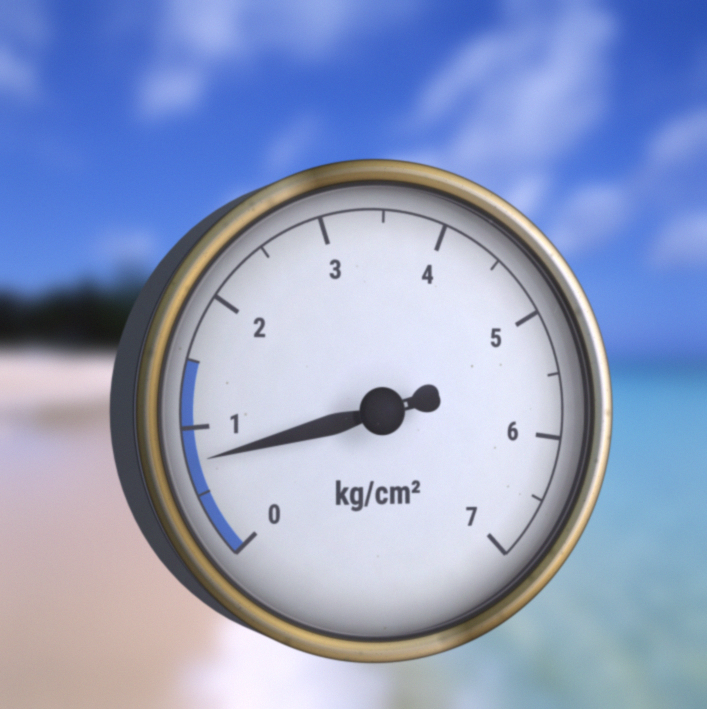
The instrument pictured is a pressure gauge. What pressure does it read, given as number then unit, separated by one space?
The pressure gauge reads 0.75 kg/cm²
